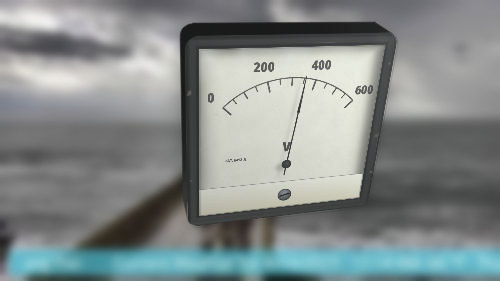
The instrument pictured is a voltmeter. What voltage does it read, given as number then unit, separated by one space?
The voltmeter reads 350 V
